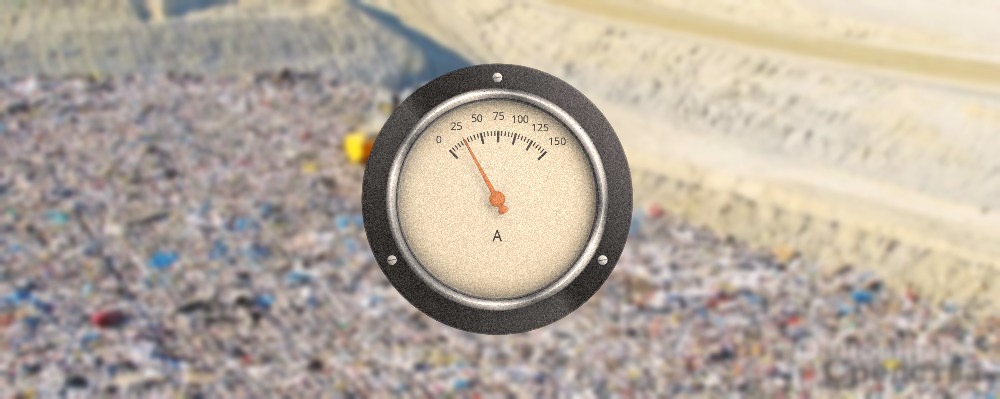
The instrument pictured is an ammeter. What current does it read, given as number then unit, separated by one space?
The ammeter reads 25 A
